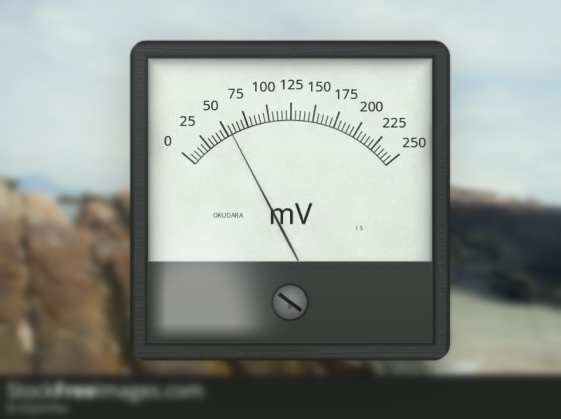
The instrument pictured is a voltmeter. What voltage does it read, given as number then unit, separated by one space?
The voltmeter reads 55 mV
